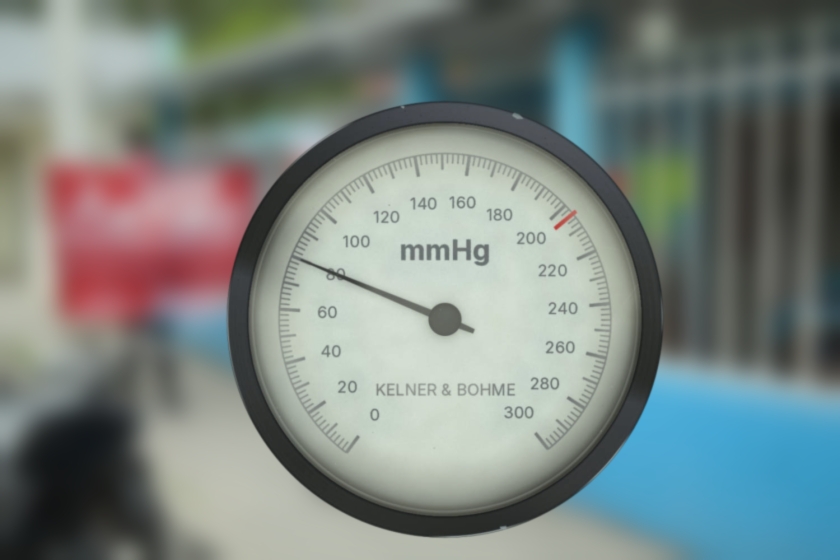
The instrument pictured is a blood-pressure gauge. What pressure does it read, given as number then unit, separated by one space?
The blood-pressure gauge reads 80 mmHg
